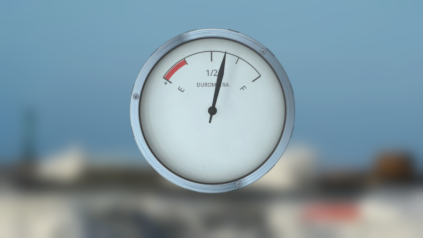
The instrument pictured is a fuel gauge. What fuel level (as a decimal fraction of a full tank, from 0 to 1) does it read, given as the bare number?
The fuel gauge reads 0.625
